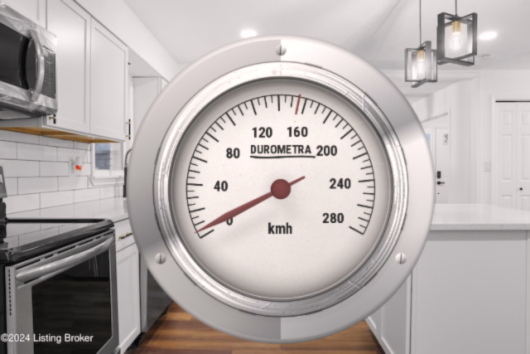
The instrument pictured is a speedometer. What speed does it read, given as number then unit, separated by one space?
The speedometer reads 5 km/h
